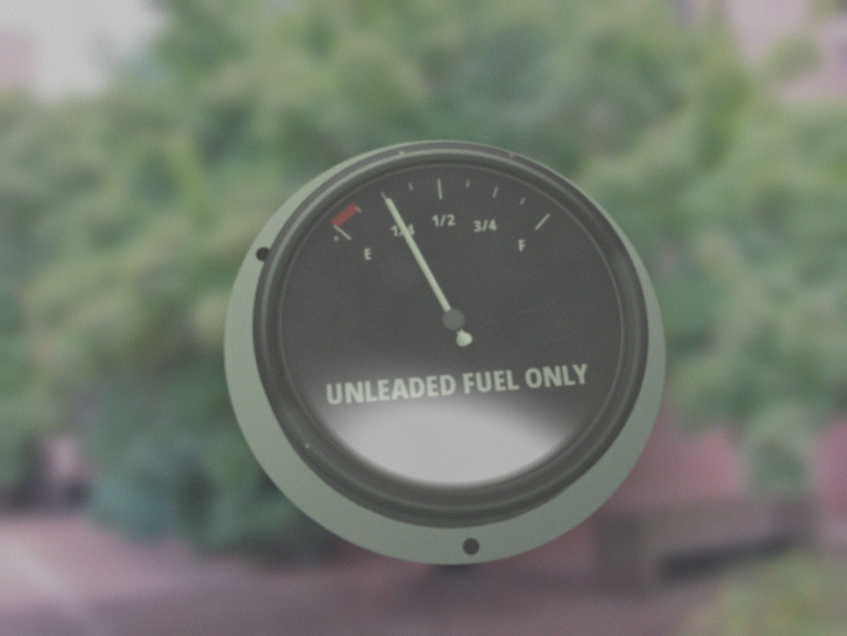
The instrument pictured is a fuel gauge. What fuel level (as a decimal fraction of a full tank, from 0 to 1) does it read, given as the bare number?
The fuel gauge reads 0.25
